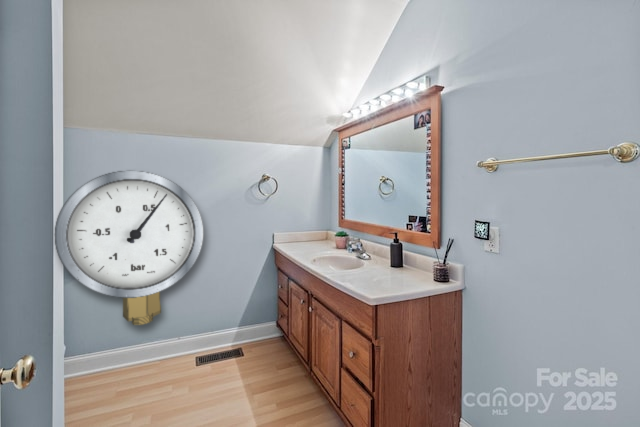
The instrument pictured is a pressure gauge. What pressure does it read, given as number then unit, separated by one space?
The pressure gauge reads 0.6 bar
